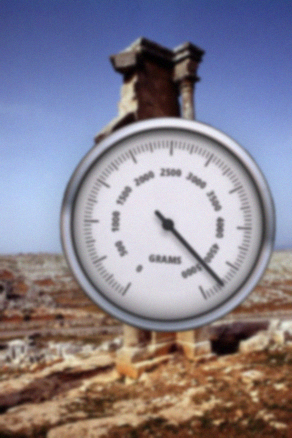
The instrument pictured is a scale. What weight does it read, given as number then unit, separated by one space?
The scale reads 4750 g
